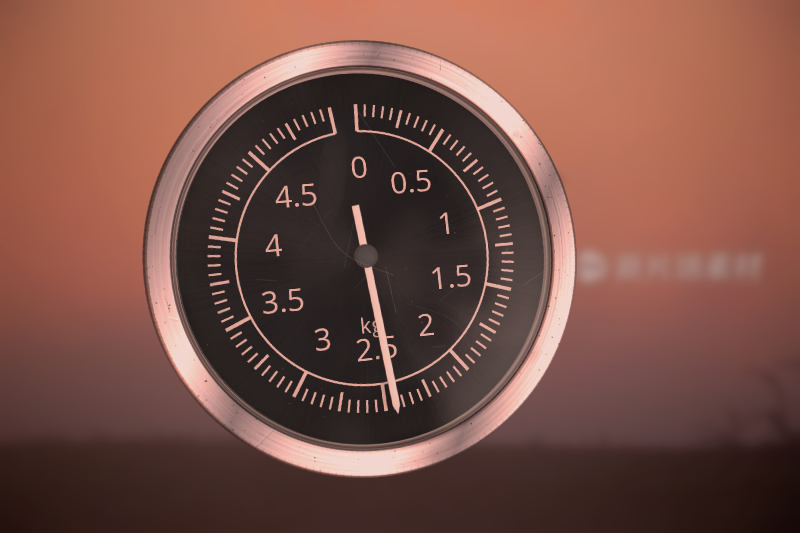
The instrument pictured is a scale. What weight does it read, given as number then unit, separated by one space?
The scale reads 2.45 kg
